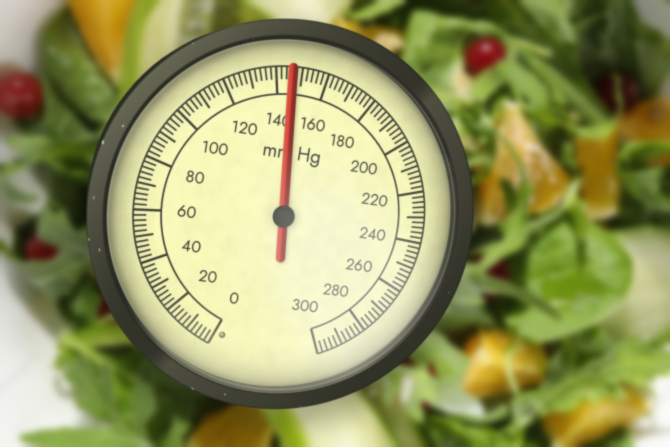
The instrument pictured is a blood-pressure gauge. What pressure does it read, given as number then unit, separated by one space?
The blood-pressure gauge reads 146 mmHg
